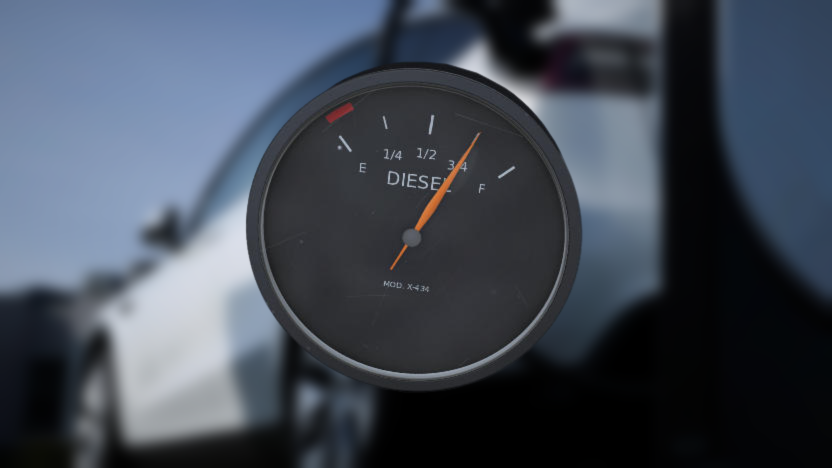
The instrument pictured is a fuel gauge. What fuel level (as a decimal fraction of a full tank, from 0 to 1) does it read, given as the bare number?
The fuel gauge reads 0.75
